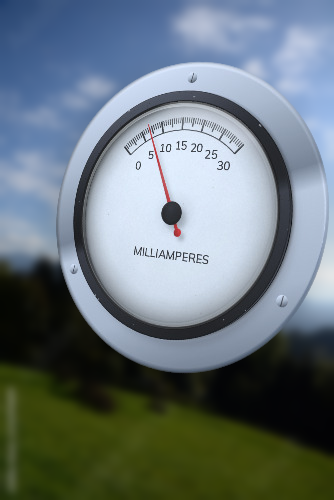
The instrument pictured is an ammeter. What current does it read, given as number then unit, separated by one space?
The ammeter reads 7.5 mA
